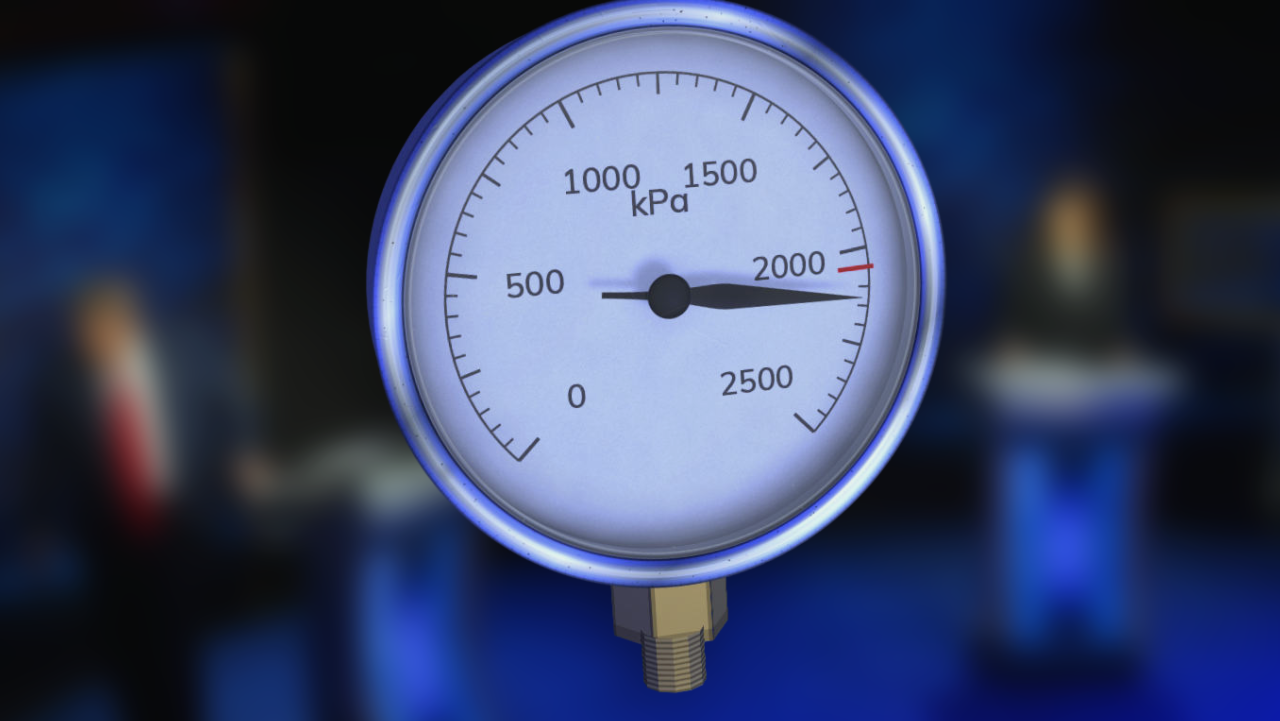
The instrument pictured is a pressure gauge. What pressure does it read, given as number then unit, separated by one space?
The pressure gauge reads 2125 kPa
